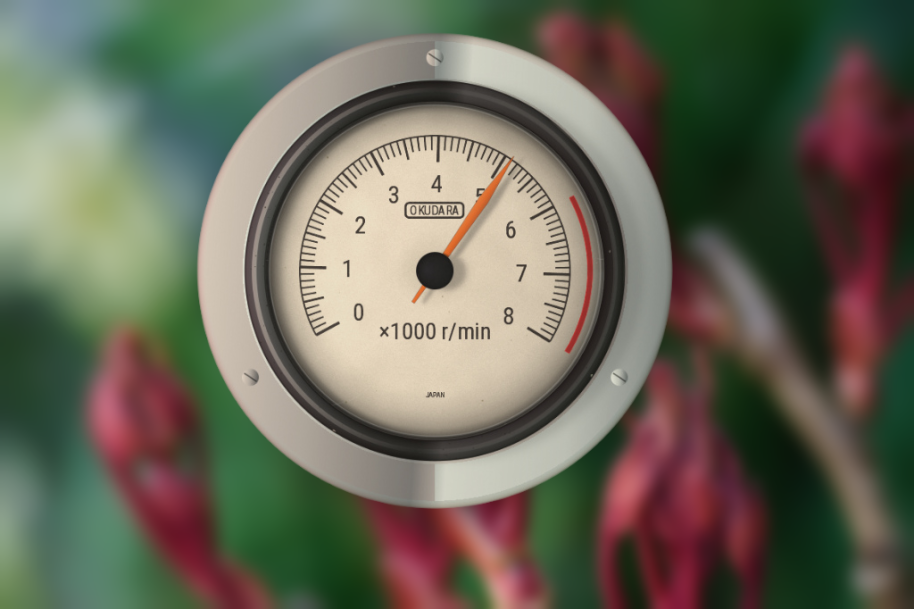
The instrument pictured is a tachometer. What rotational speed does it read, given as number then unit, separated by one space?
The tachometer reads 5100 rpm
